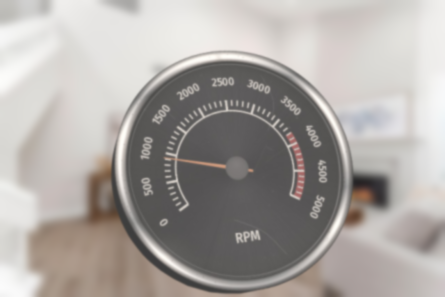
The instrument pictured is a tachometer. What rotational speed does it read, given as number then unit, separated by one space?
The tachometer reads 900 rpm
